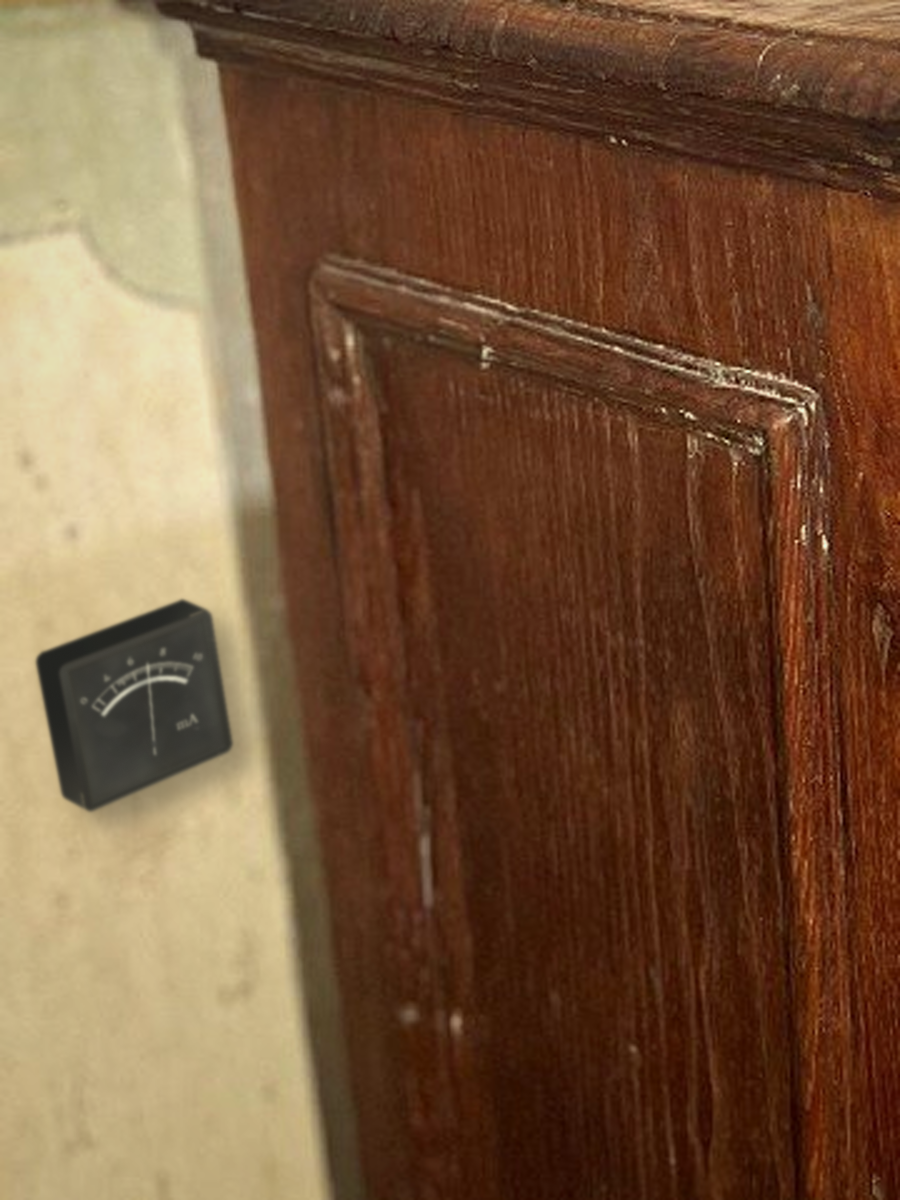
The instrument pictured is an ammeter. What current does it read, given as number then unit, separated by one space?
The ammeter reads 7 mA
